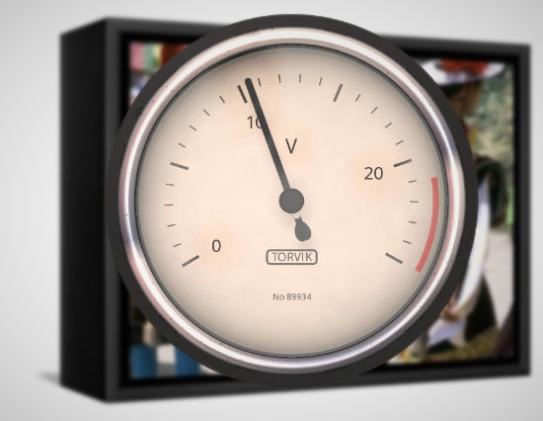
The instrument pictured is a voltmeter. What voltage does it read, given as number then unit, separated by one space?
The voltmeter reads 10.5 V
